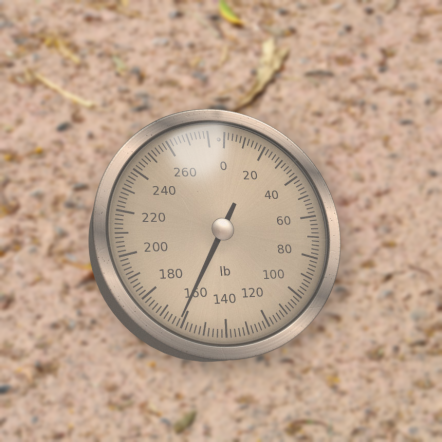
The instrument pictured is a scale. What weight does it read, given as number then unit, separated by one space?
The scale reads 162 lb
